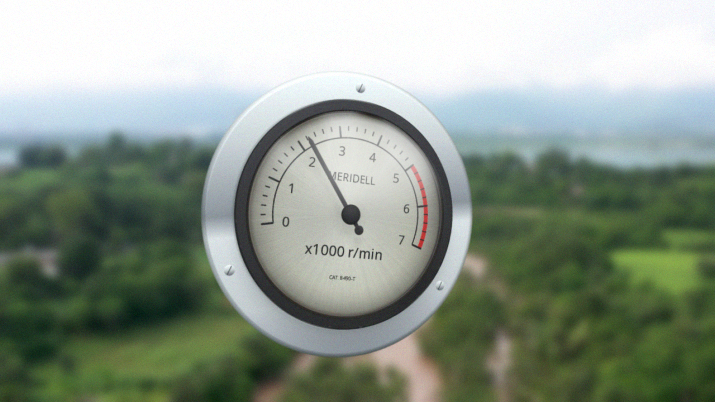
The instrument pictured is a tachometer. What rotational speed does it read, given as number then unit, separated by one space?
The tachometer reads 2200 rpm
